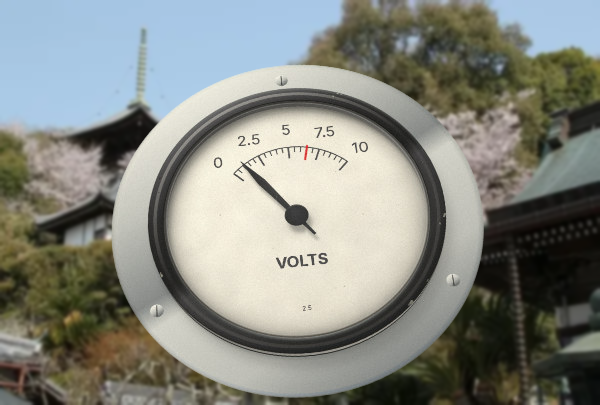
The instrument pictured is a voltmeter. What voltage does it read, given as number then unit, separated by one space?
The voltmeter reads 1 V
